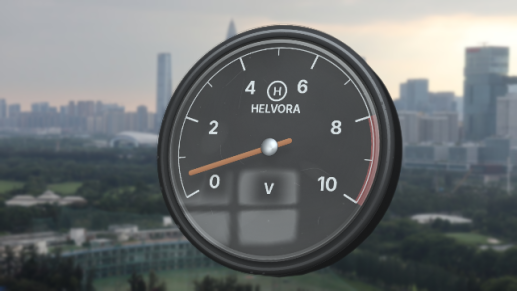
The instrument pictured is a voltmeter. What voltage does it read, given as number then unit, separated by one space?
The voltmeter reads 0.5 V
